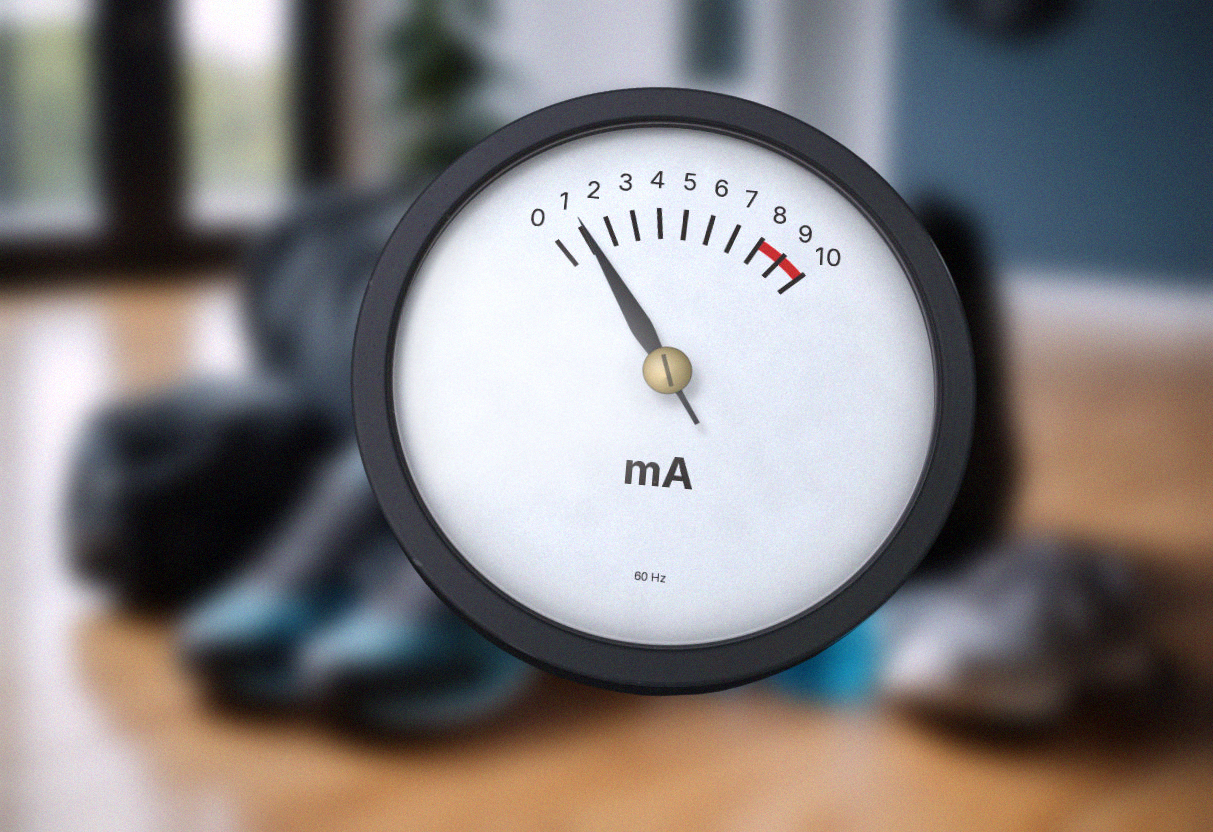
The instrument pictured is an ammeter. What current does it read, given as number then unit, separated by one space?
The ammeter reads 1 mA
